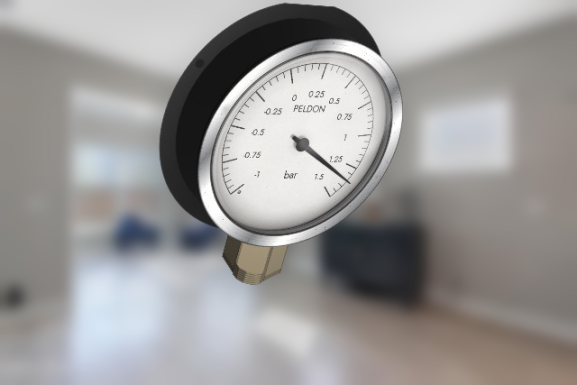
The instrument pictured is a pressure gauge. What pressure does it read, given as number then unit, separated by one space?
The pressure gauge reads 1.35 bar
